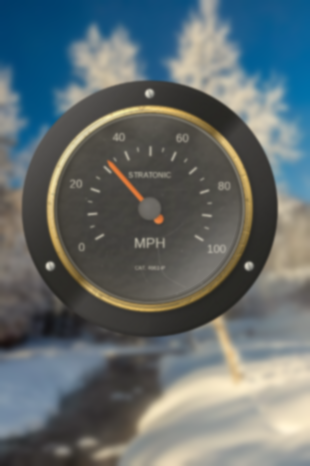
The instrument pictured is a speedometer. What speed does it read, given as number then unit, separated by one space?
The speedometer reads 32.5 mph
